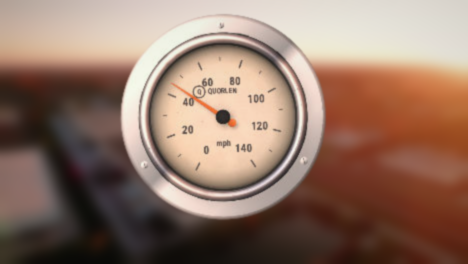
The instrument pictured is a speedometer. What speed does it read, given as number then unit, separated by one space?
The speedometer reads 45 mph
